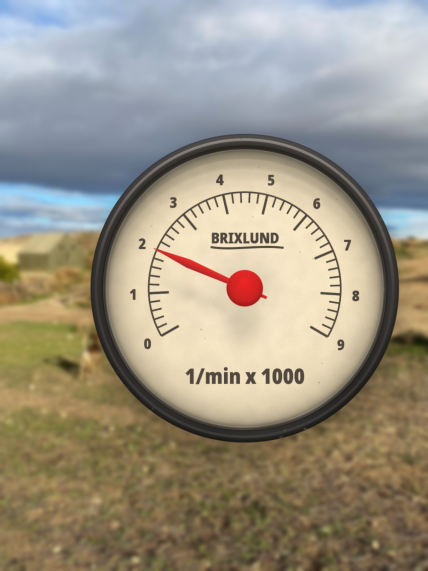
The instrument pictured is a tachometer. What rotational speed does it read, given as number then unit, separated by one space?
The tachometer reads 2000 rpm
